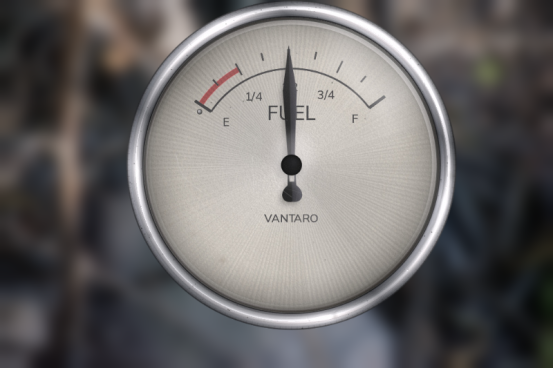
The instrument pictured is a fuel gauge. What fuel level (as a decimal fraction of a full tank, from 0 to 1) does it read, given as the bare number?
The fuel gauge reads 0.5
